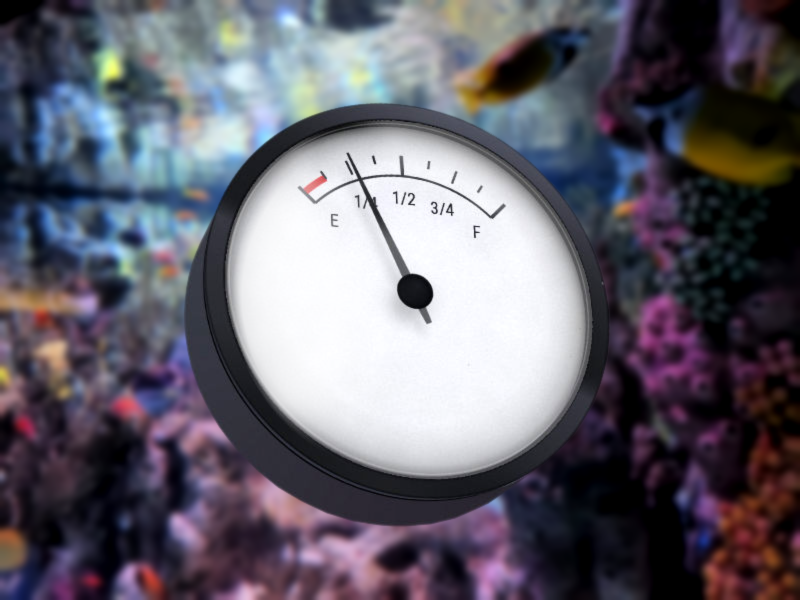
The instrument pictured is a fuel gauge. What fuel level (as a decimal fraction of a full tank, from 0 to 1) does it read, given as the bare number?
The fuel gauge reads 0.25
